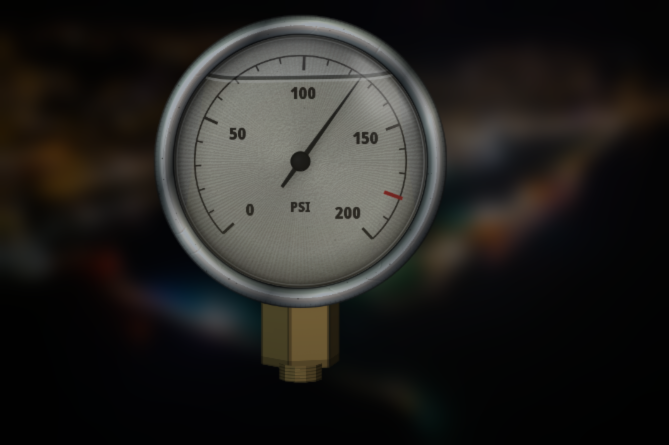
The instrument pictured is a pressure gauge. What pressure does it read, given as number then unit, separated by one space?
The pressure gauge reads 125 psi
